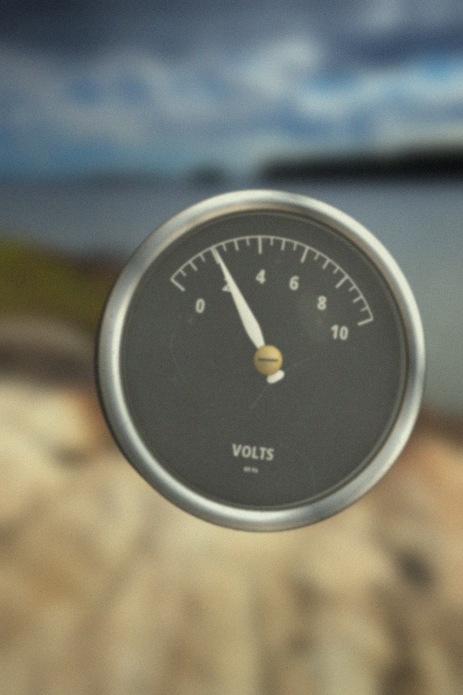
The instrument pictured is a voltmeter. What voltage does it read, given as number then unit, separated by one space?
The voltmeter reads 2 V
